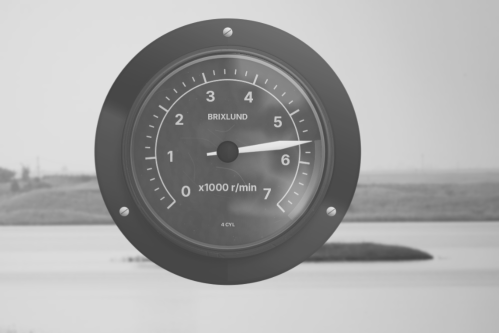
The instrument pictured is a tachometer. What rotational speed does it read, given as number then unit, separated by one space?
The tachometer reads 5600 rpm
